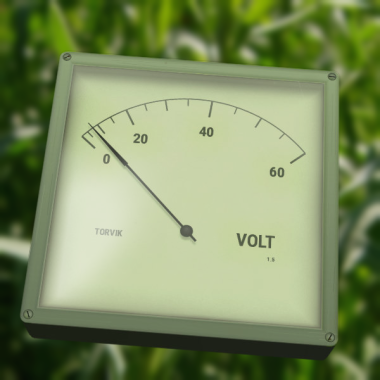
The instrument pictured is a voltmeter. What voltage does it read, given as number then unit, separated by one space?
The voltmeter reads 7.5 V
